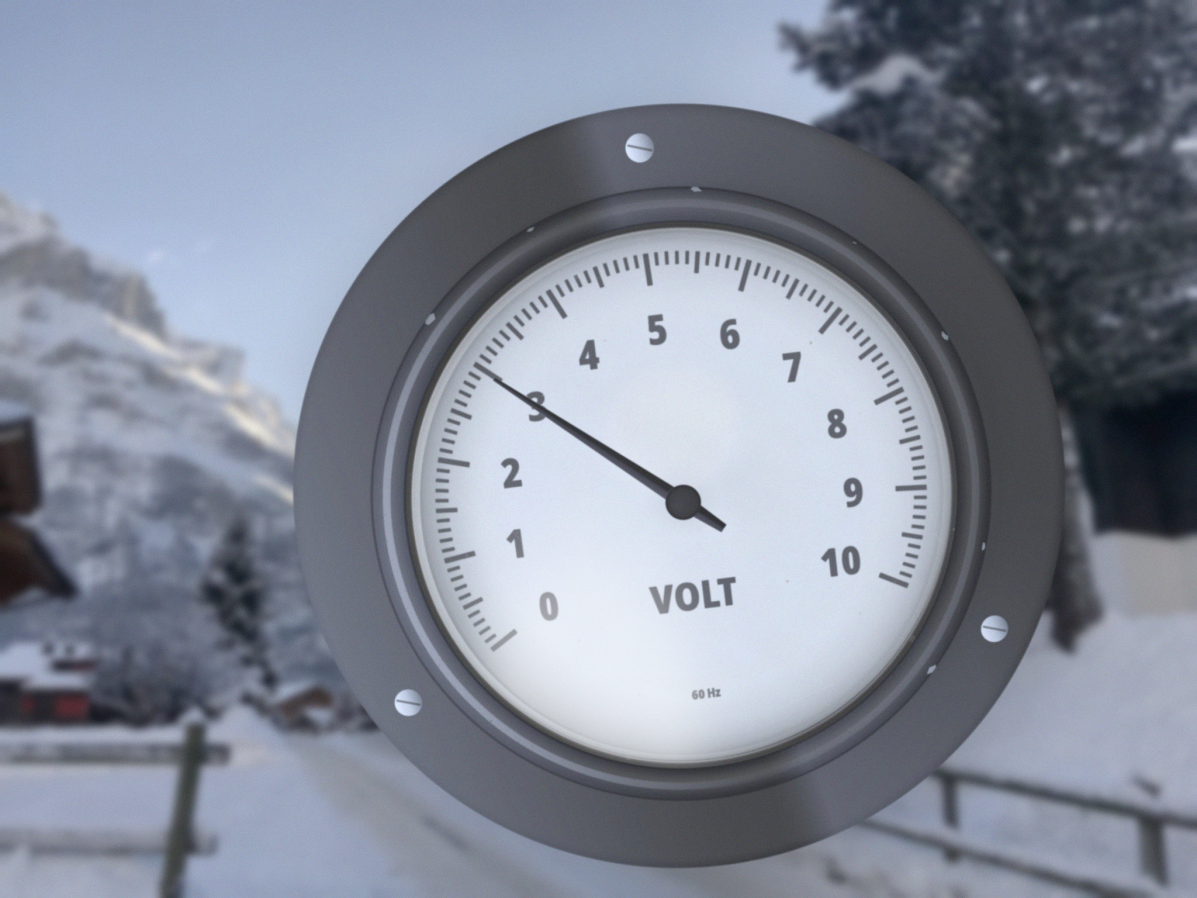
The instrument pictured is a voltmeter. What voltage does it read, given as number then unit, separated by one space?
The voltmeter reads 3 V
